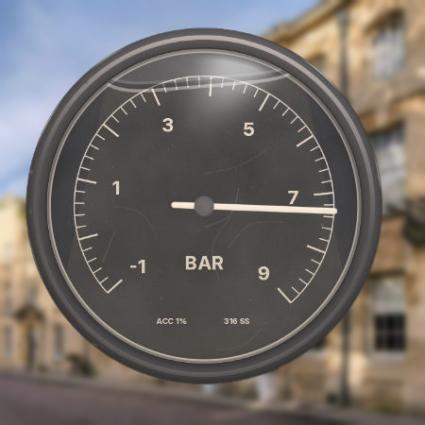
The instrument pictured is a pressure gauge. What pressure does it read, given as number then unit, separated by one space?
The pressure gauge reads 7.3 bar
